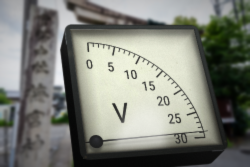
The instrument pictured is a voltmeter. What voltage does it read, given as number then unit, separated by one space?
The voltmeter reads 29 V
